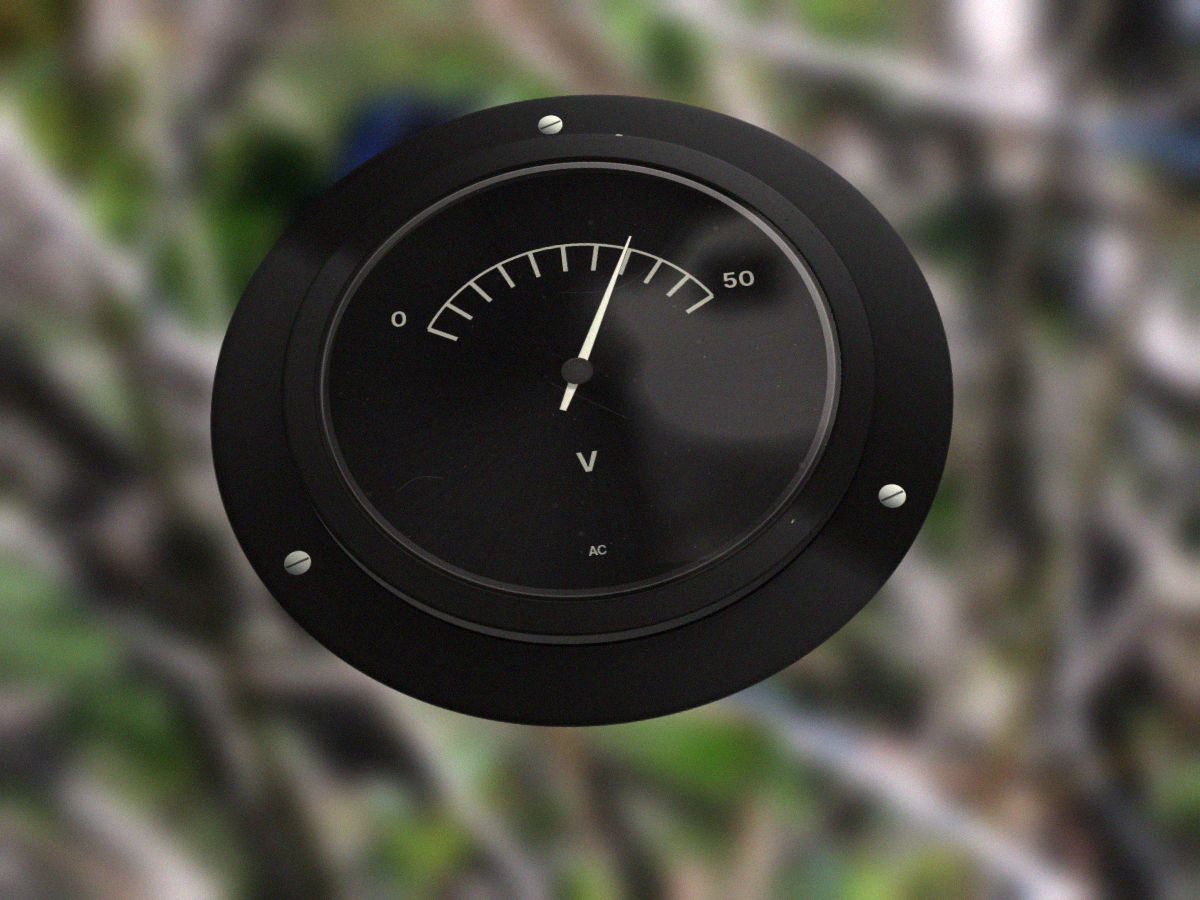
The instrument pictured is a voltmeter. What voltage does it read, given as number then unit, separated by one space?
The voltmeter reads 35 V
